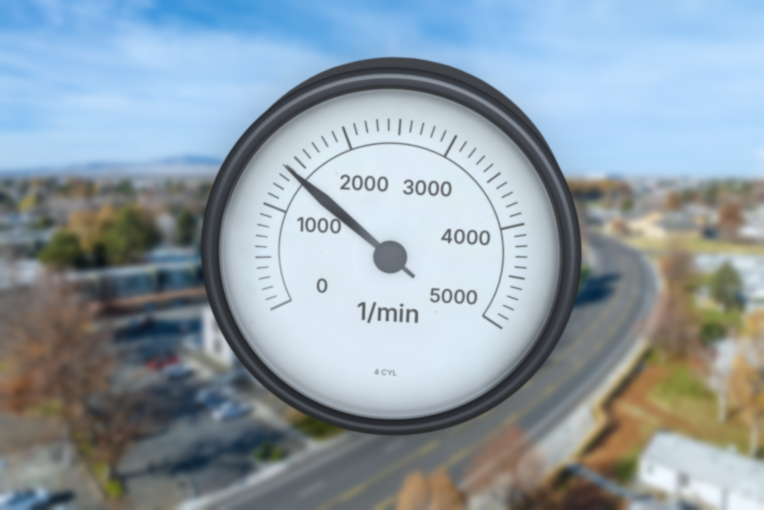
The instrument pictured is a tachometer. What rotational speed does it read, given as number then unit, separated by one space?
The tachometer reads 1400 rpm
